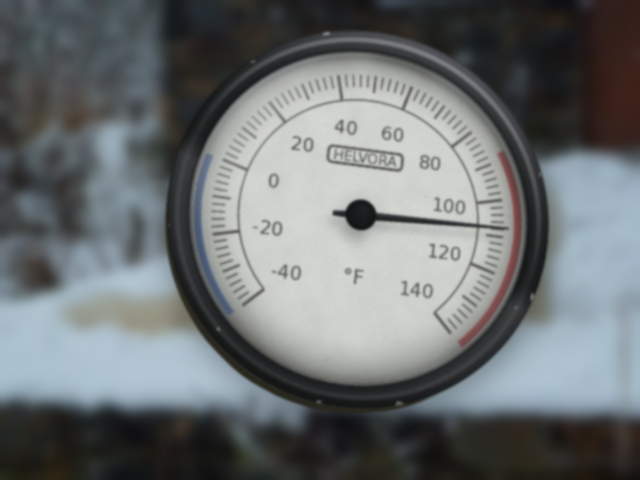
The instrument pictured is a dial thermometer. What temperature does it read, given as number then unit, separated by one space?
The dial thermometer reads 108 °F
